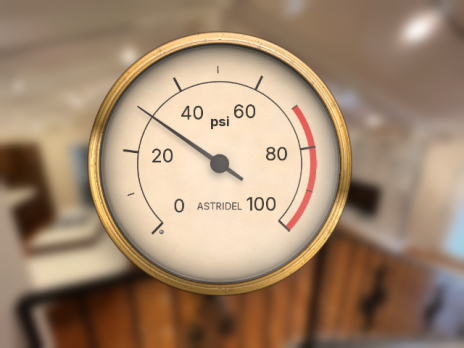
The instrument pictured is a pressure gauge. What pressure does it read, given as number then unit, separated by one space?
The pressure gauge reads 30 psi
